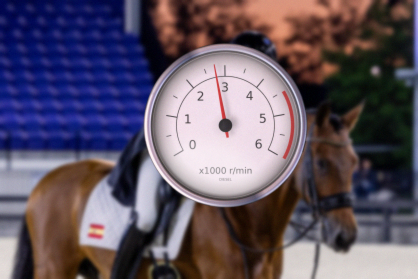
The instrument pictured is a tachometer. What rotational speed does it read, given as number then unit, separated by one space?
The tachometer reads 2750 rpm
